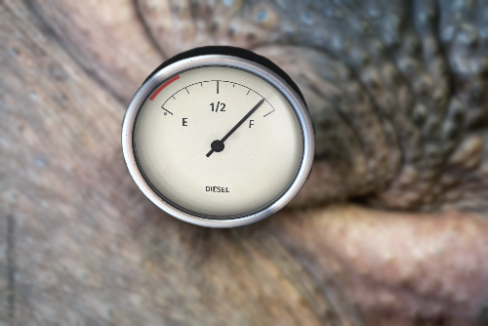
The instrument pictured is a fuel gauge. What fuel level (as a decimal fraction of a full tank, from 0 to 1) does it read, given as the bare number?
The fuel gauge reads 0.875
